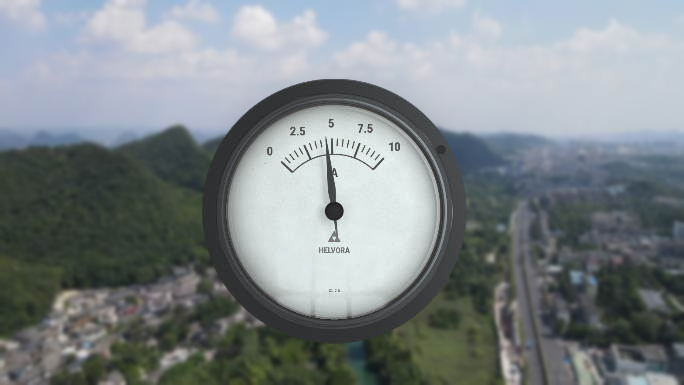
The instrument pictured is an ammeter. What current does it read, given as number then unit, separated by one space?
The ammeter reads 4.5 A
